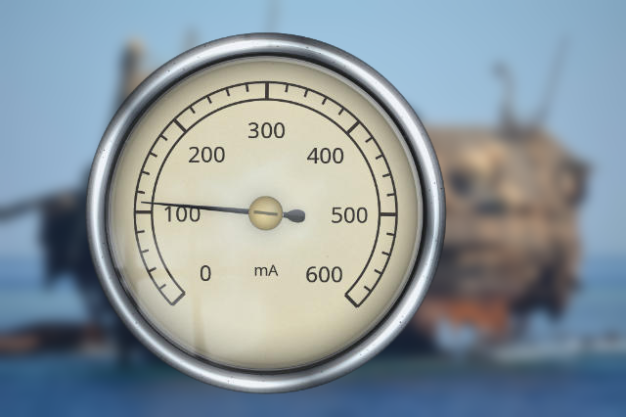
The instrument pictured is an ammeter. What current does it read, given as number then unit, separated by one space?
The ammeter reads 110 mA
